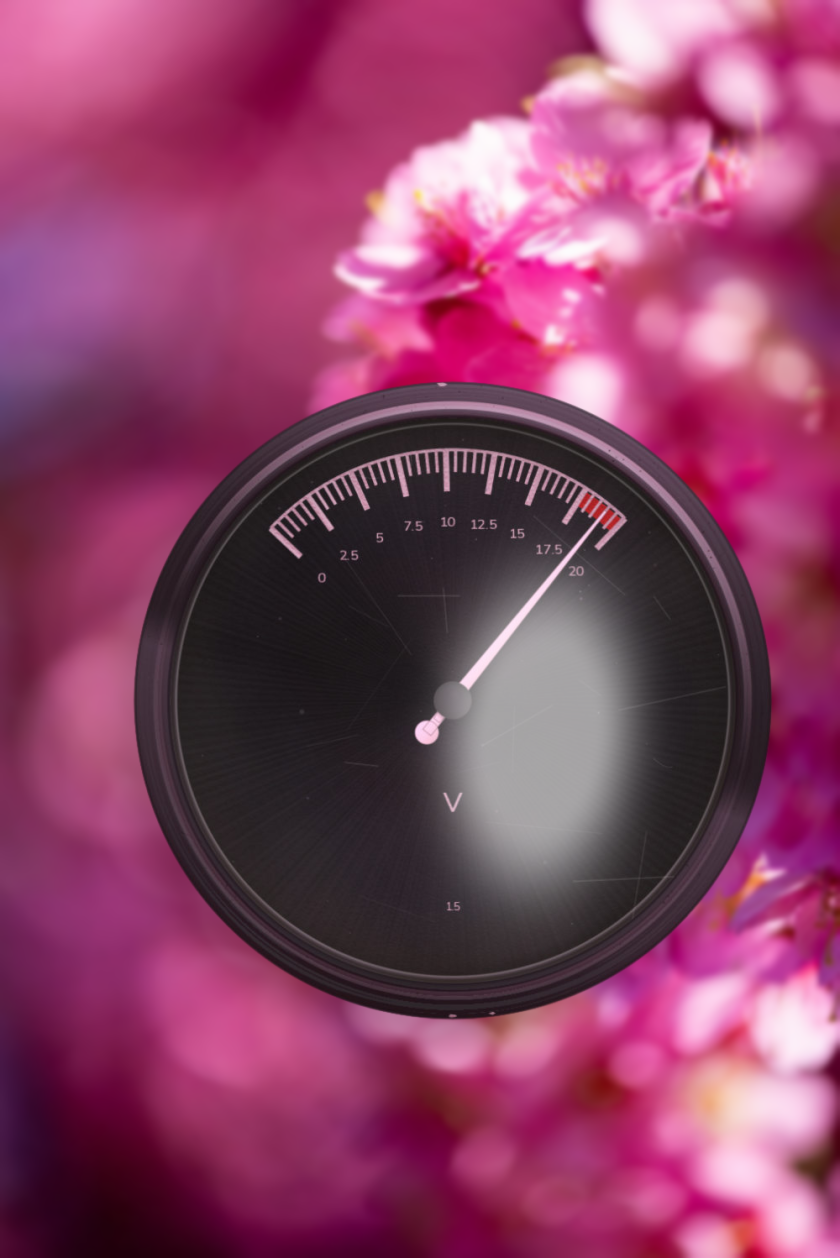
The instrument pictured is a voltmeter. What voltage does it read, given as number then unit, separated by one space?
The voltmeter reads 19 V
